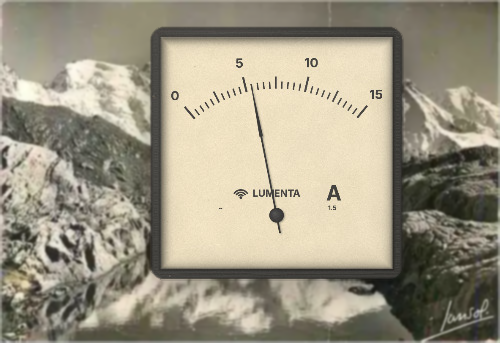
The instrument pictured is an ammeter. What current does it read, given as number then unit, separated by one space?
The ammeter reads 5.5 A
